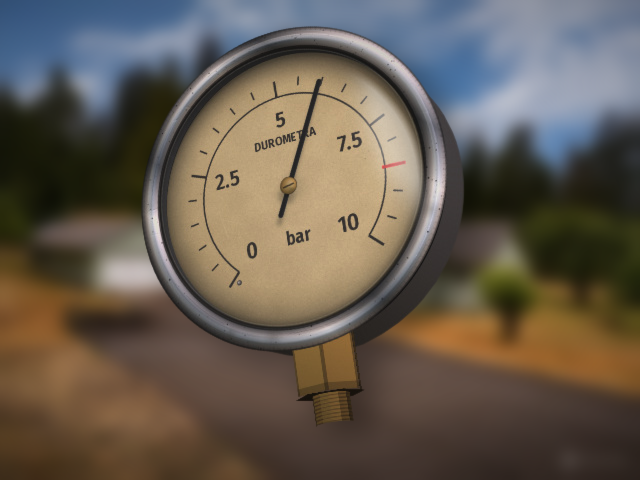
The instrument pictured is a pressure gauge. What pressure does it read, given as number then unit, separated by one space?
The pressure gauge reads 6 bar
